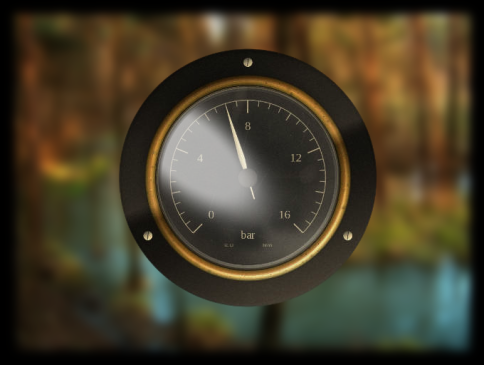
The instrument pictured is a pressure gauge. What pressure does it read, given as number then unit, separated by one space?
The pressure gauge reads 7 bar
